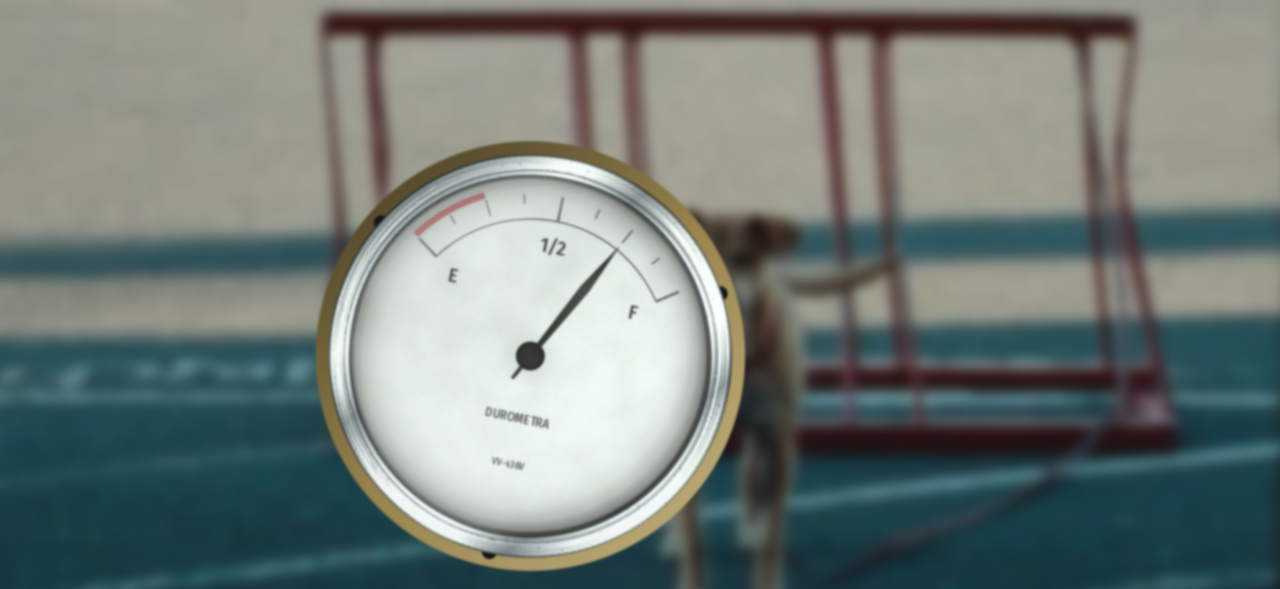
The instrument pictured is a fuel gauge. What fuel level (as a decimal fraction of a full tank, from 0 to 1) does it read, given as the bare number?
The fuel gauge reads 0.75
